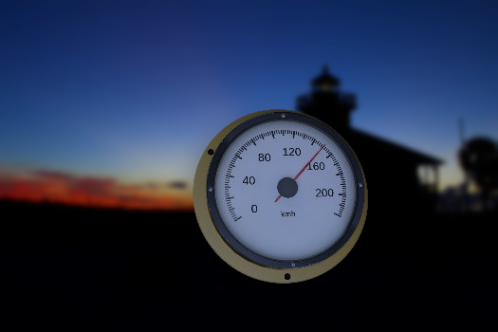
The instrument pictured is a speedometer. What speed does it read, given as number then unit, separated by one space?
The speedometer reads 150 km/h
